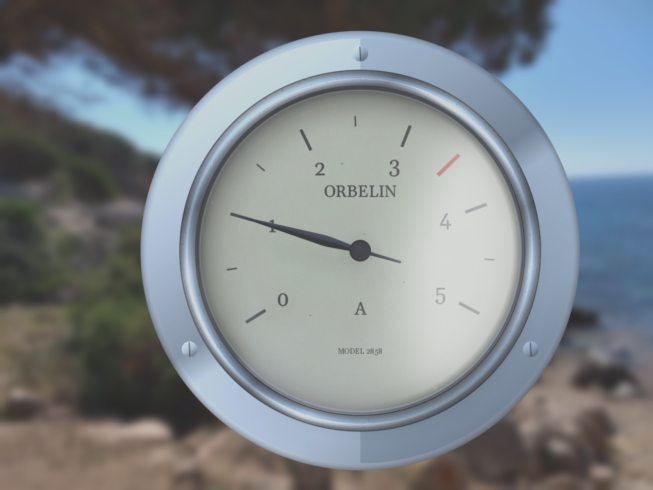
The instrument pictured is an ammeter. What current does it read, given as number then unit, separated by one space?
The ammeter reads 1 A
